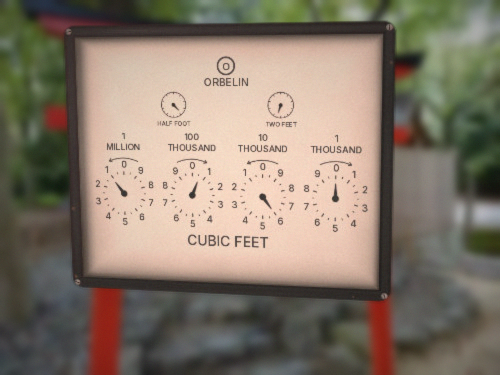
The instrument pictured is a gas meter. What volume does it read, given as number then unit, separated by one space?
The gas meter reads 106000 ft³
